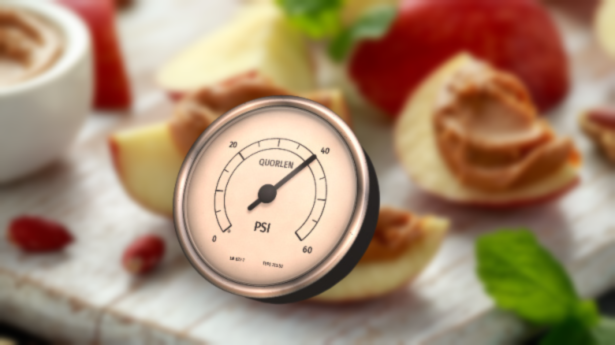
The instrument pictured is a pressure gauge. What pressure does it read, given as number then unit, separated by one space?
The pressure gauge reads 40 psi
